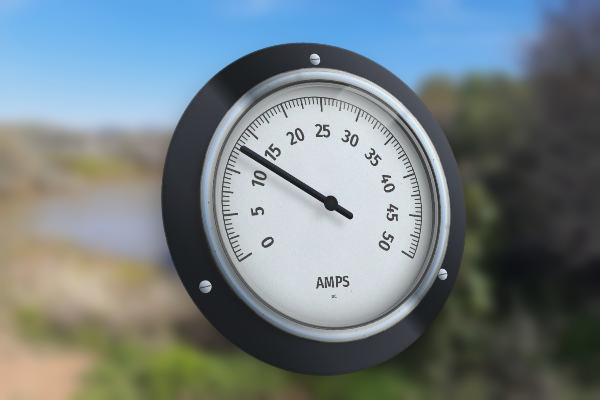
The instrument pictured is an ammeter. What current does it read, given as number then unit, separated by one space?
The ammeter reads 12.5 A
